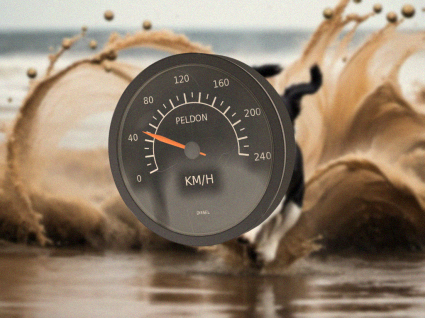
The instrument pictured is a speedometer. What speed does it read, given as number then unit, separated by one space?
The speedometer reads 50 km/h
